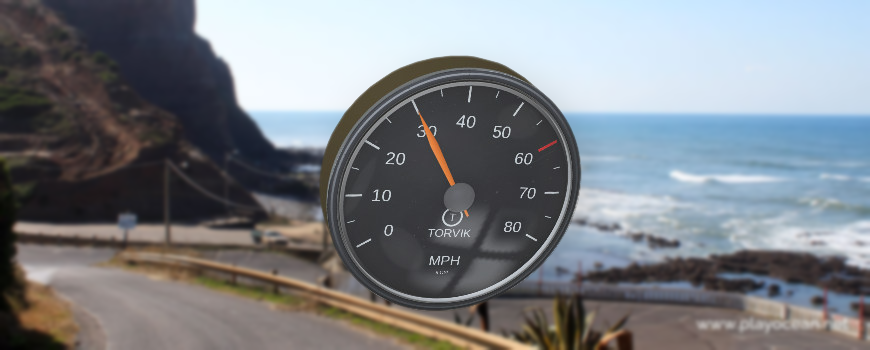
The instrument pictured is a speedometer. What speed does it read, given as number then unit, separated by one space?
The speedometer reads 30 mph
